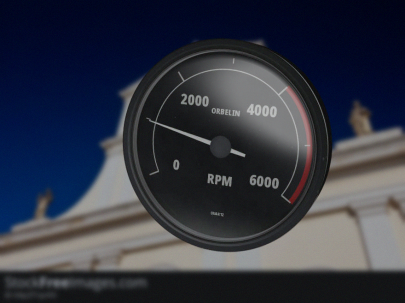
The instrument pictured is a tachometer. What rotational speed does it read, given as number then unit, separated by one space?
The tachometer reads 1000 rpm
